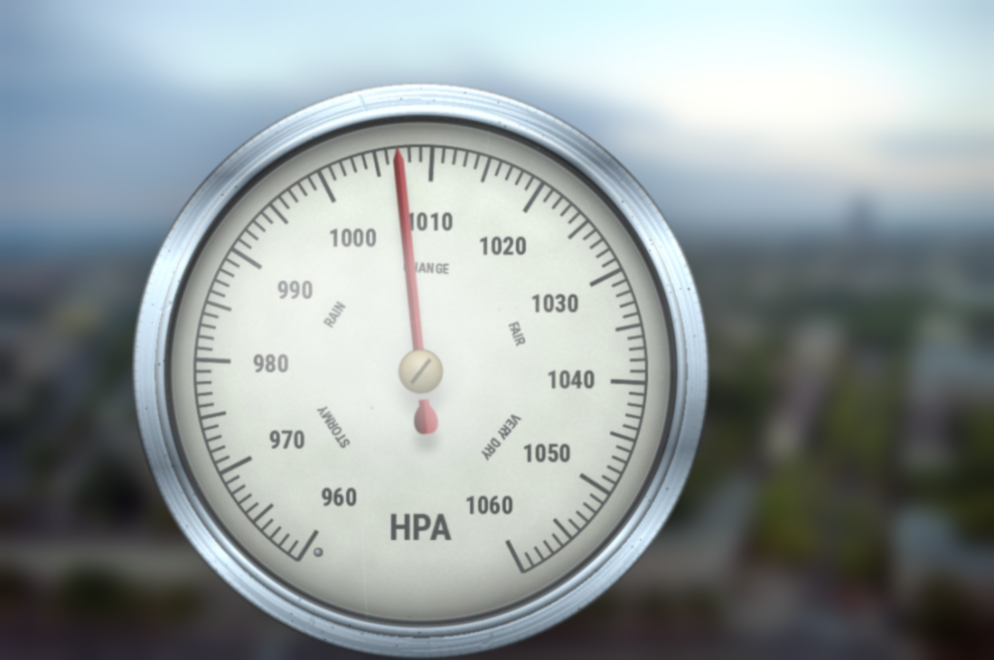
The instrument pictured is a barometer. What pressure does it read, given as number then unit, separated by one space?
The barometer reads 1007 hPa
